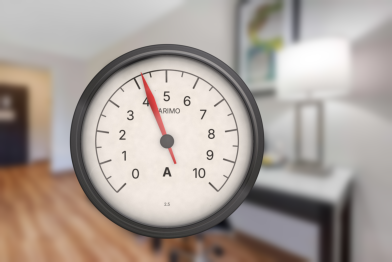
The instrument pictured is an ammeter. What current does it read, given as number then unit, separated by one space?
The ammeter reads 4.25 A
